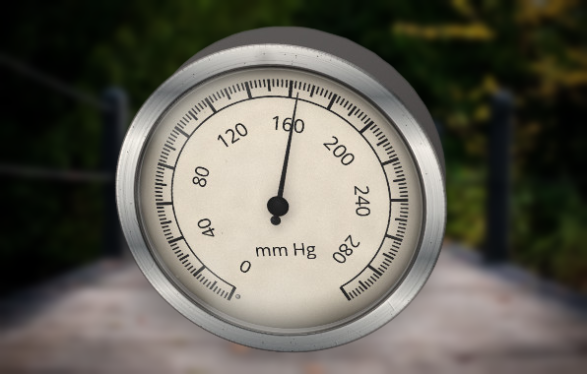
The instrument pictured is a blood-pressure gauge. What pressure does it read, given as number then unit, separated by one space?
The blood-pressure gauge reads 164 mmHg
